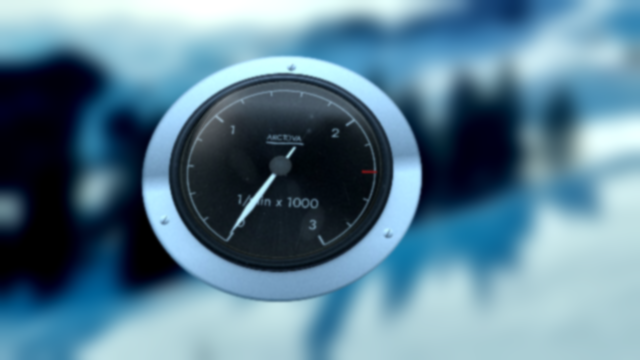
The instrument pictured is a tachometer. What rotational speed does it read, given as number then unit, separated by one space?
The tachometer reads 0 rpm
